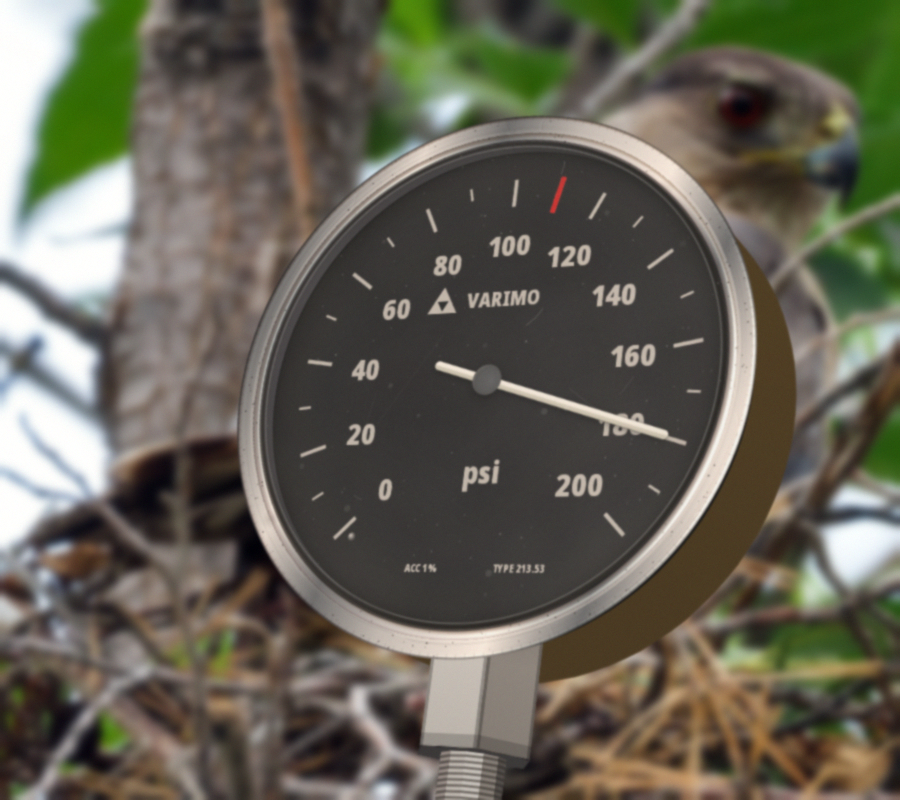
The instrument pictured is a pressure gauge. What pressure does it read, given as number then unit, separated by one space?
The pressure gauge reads 180 psi
